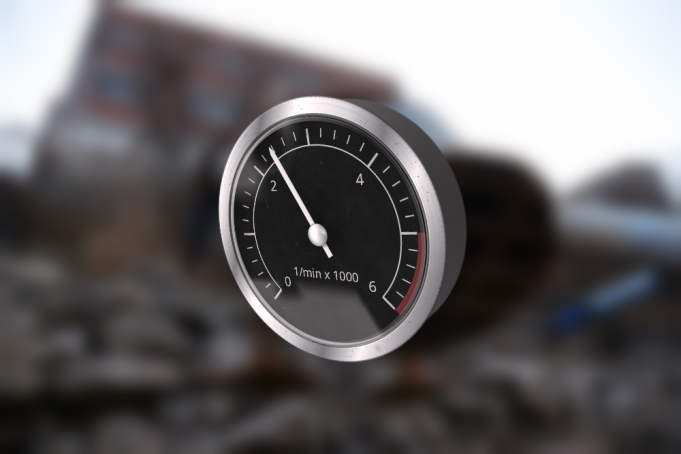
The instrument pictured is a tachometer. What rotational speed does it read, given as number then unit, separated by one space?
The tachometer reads 2400 rpm
